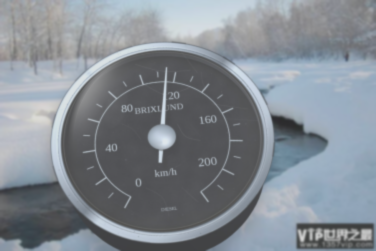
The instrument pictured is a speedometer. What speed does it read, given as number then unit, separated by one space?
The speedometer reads 115 km/h
